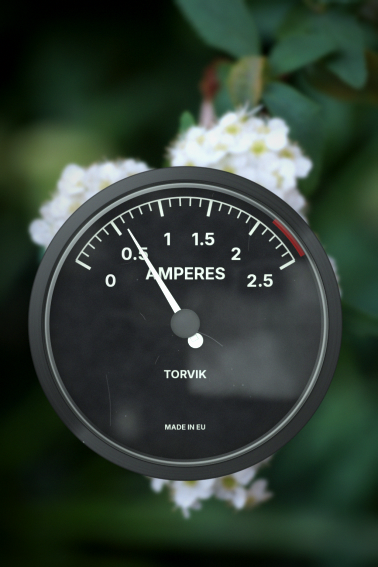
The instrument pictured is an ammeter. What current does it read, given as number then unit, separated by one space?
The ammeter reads 0.6 A
